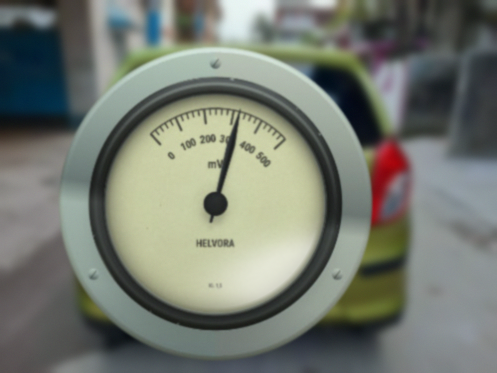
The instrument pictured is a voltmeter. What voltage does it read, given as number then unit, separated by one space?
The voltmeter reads 320 mV
